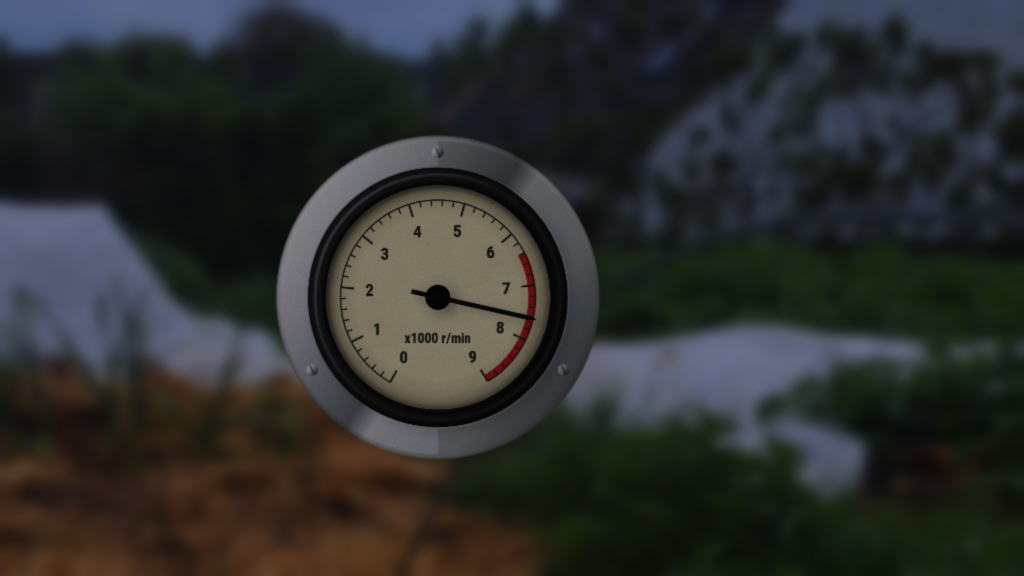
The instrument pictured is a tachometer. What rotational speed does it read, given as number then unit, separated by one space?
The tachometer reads 7600 rpm
